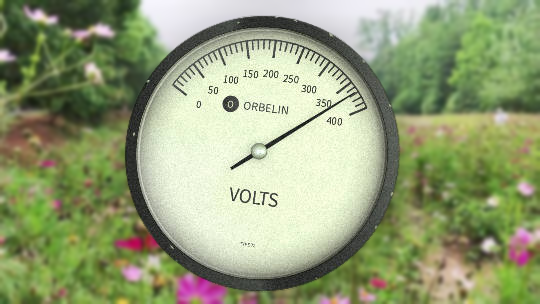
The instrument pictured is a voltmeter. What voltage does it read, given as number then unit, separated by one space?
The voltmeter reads 370 V
